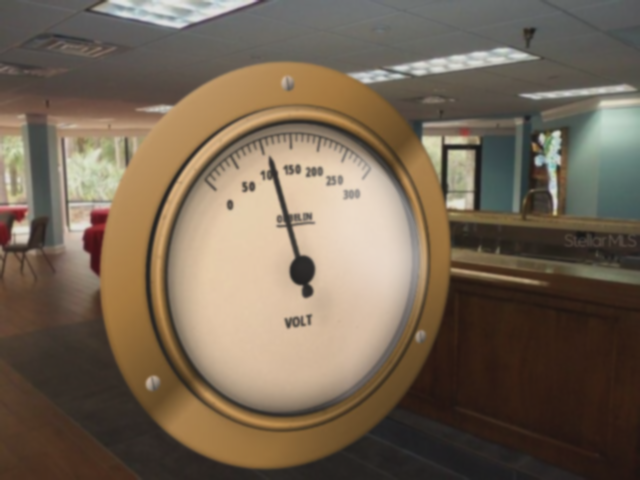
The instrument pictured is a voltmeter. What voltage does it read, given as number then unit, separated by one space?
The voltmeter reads 100 V
